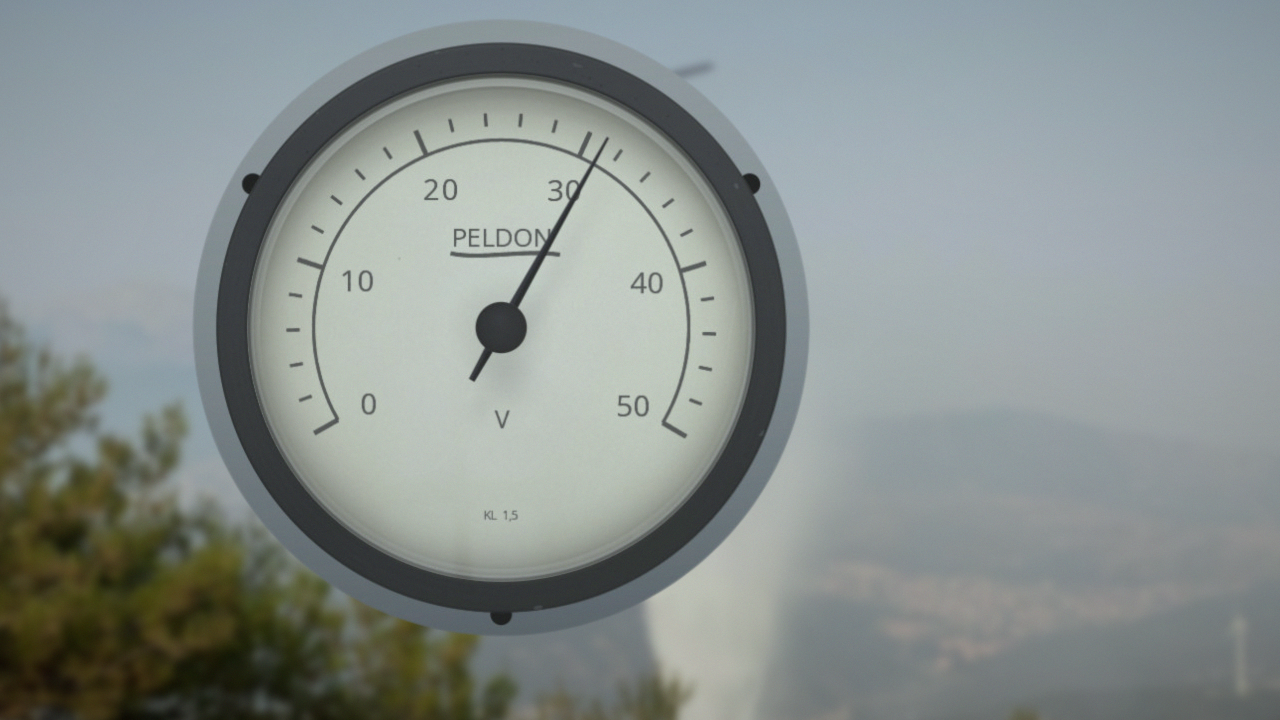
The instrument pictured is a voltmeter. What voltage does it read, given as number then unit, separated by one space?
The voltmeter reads 31 V
